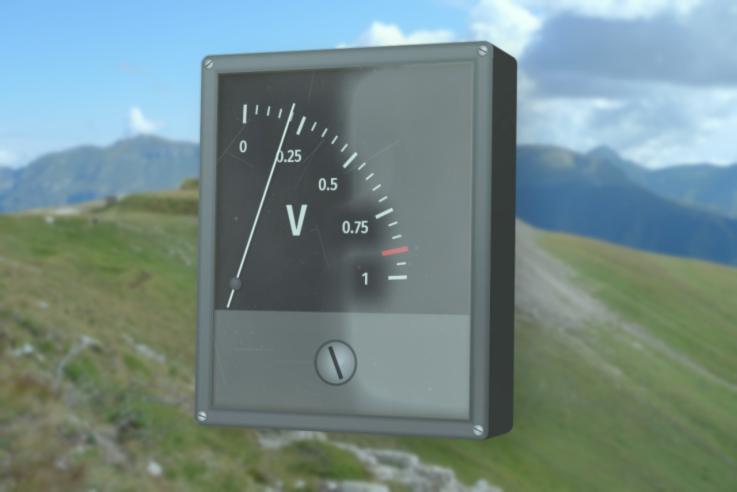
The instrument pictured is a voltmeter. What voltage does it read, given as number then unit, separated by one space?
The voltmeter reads 0.2 V
